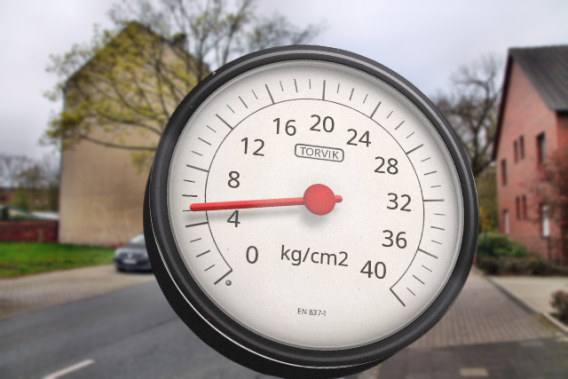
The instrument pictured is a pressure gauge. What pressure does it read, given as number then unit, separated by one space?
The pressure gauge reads 5 kg/cm²
